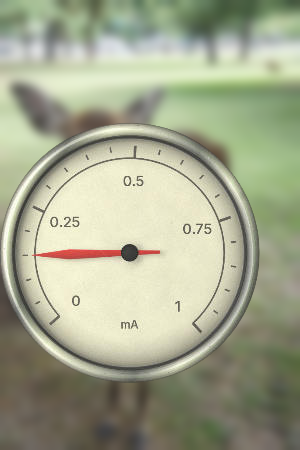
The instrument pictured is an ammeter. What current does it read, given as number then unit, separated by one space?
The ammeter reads 0.15 mA
